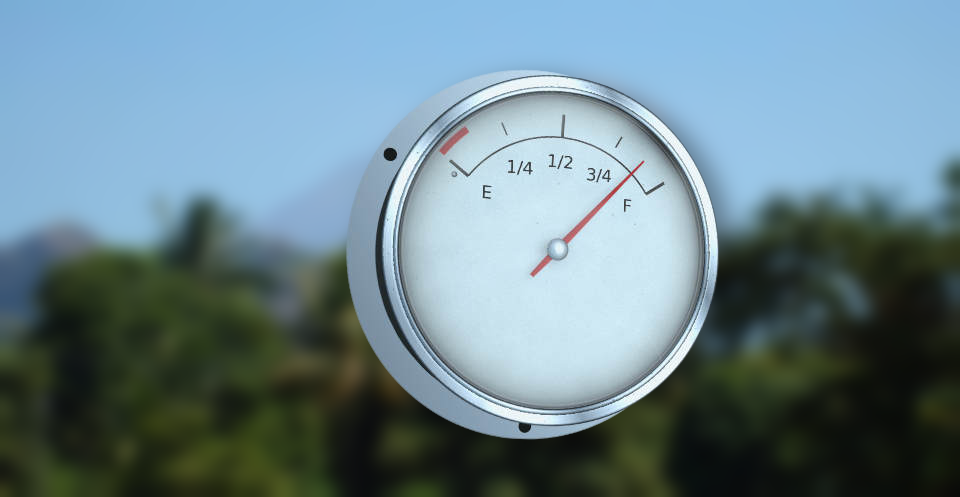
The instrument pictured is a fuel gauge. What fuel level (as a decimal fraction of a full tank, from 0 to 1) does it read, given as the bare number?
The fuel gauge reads 0.875
